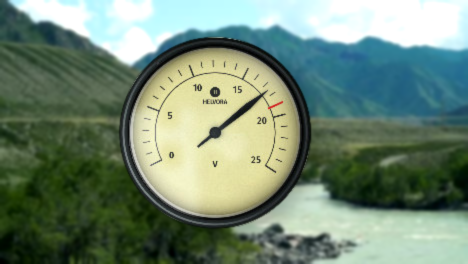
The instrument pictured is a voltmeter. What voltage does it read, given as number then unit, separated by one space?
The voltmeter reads 17.5 V
